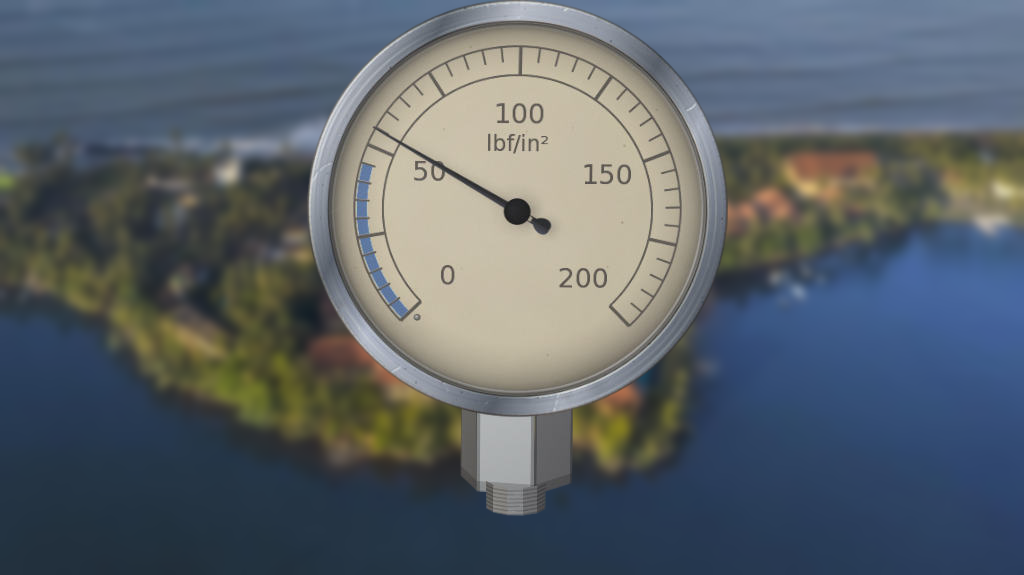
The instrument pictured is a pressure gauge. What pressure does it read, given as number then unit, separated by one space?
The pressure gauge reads 55 psi
